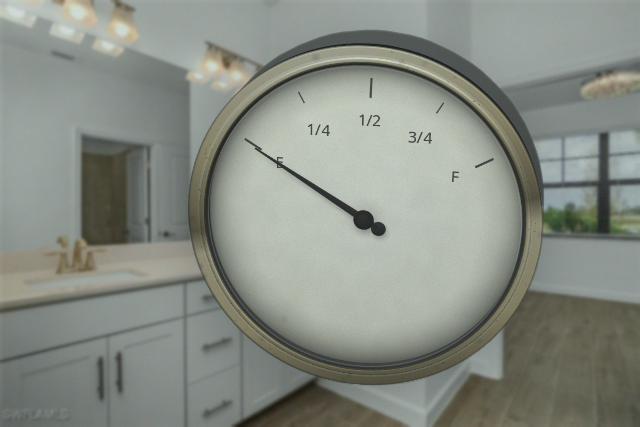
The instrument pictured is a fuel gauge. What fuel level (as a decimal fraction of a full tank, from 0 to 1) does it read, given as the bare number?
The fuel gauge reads 0
